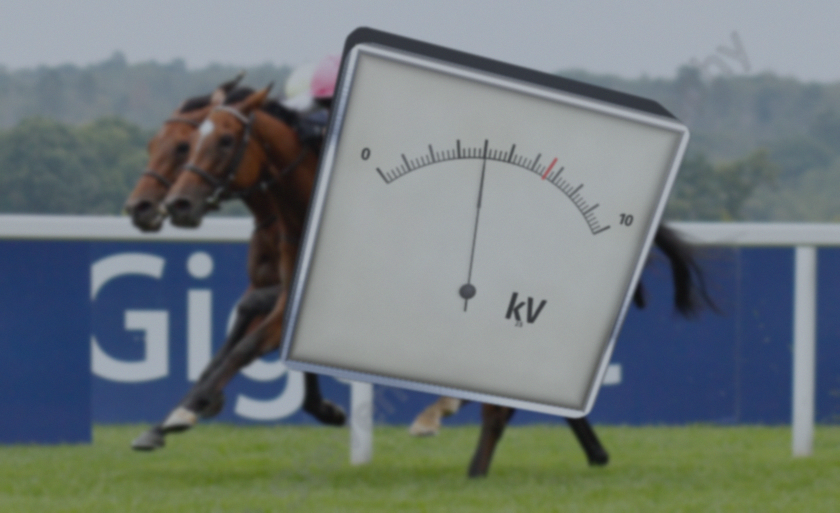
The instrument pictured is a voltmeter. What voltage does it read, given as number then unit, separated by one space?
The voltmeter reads 4 kV
